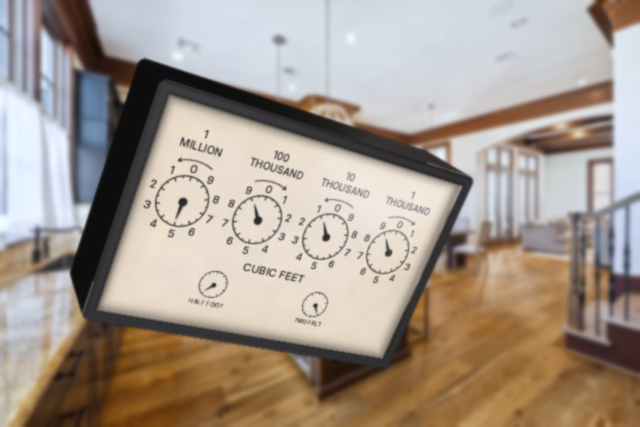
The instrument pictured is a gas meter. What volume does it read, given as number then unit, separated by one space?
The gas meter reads 490900 ft³
